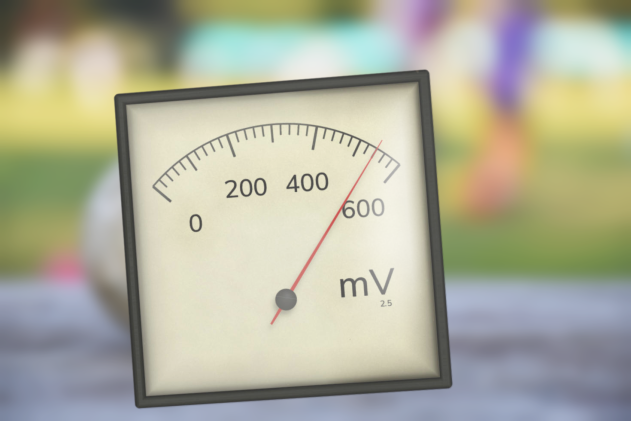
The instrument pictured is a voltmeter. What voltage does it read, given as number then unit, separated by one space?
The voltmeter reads 540 mV
